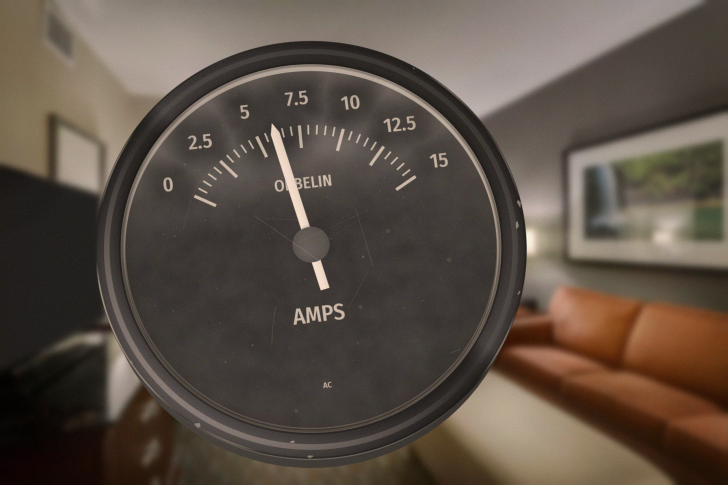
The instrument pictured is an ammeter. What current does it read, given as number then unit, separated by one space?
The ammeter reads 6 A
